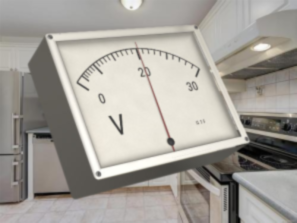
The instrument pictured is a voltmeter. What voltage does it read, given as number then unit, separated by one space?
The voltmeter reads 20 V
